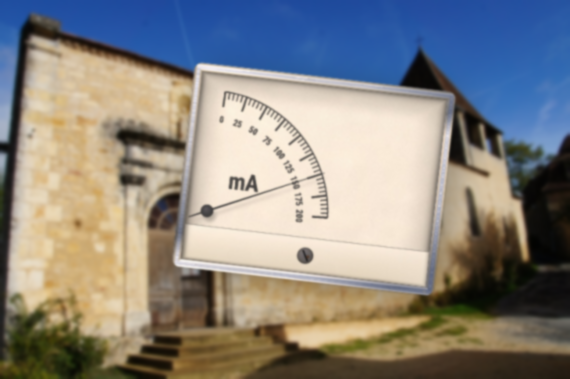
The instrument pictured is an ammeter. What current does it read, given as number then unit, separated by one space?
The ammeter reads 150 mA
